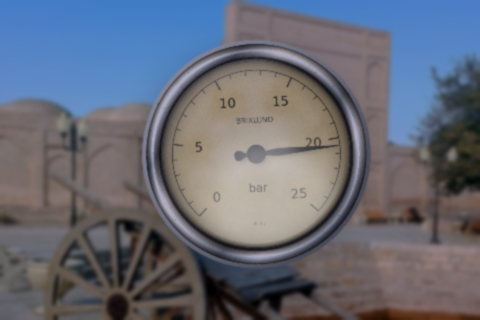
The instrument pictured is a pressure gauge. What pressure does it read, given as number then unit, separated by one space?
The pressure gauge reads 20.5 bar
